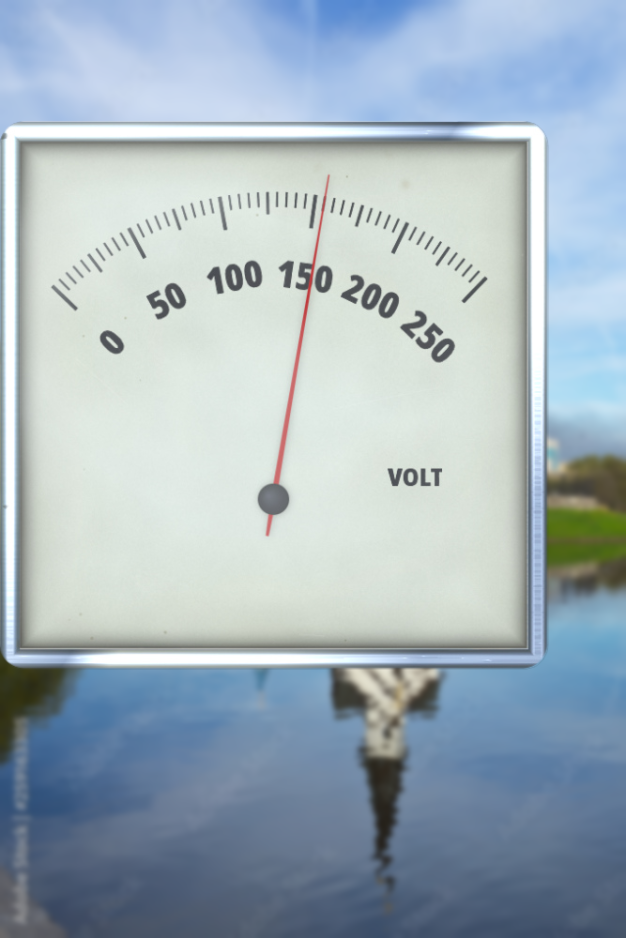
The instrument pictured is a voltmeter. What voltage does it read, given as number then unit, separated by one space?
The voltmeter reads 155 V
